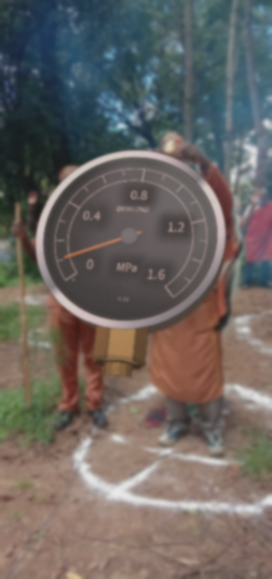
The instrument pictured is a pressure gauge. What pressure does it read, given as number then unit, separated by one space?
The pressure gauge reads 0.1 MPa
